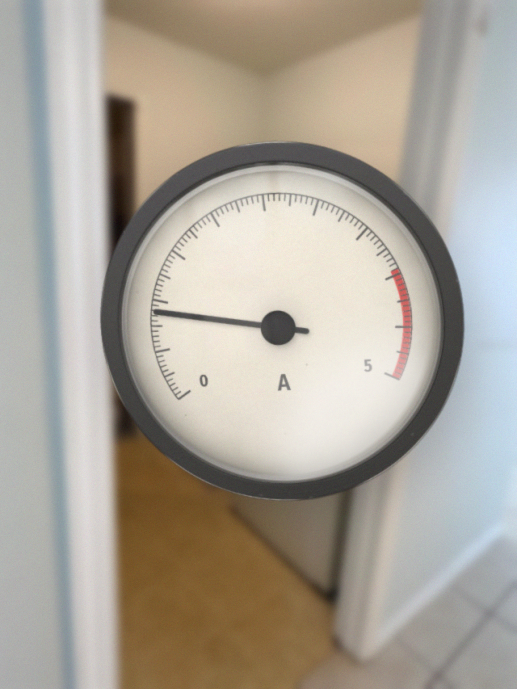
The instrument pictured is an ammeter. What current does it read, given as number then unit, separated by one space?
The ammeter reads 0.9 A
